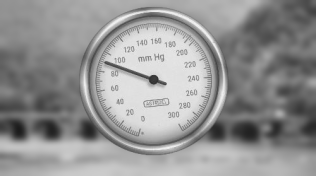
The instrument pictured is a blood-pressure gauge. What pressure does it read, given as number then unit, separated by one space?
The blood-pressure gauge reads 90 mmHg
